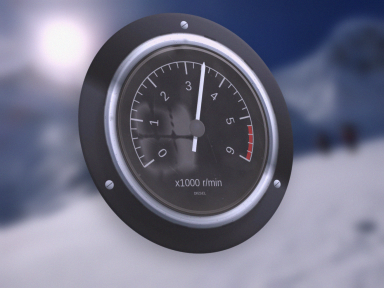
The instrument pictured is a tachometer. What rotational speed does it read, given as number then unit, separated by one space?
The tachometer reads 3400 rpm
